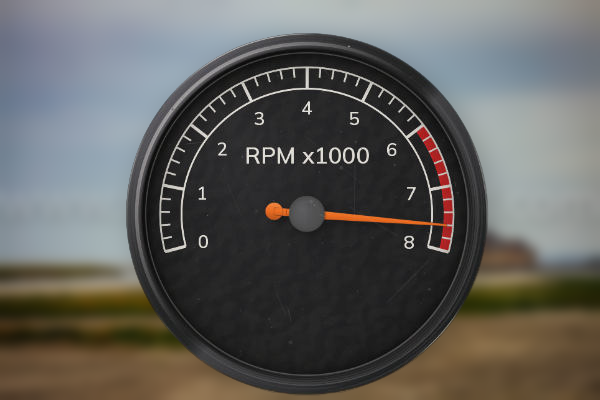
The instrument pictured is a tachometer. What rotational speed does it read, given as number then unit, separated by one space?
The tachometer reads 7600 rpm
